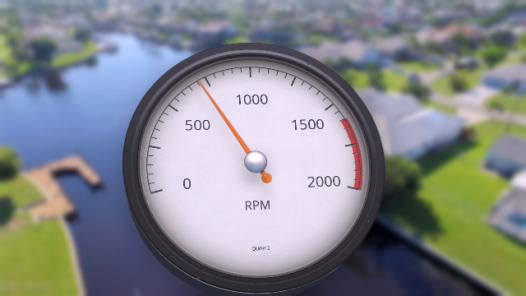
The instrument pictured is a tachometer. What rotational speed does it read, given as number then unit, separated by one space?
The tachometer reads 700 rpm
